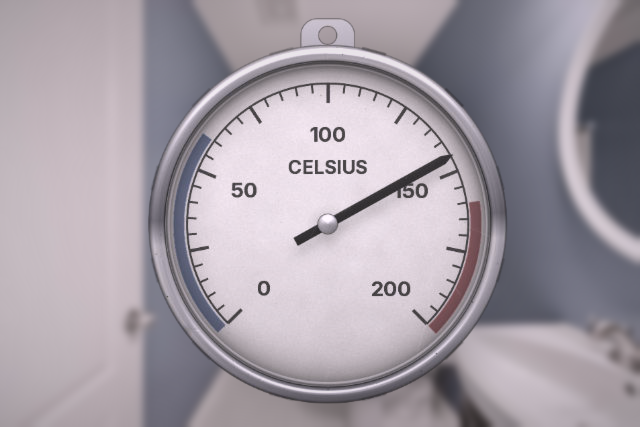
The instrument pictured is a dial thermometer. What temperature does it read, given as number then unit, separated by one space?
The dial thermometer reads 145 °C
